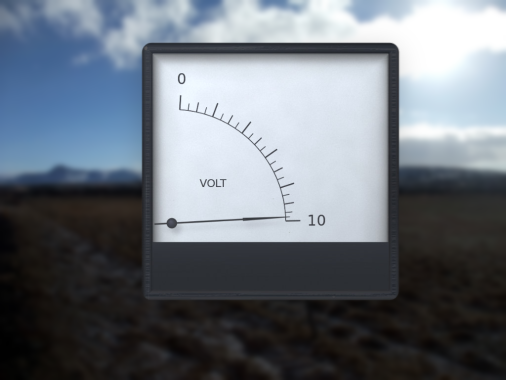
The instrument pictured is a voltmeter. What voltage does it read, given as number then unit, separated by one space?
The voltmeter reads 9.75 V
